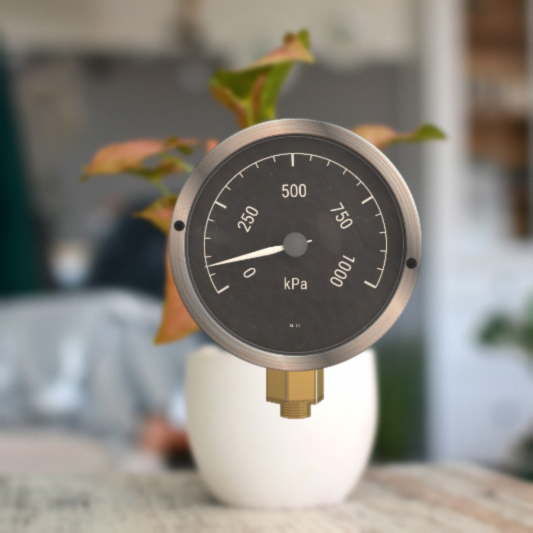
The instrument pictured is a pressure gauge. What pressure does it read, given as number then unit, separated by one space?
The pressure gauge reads 75 kPa
